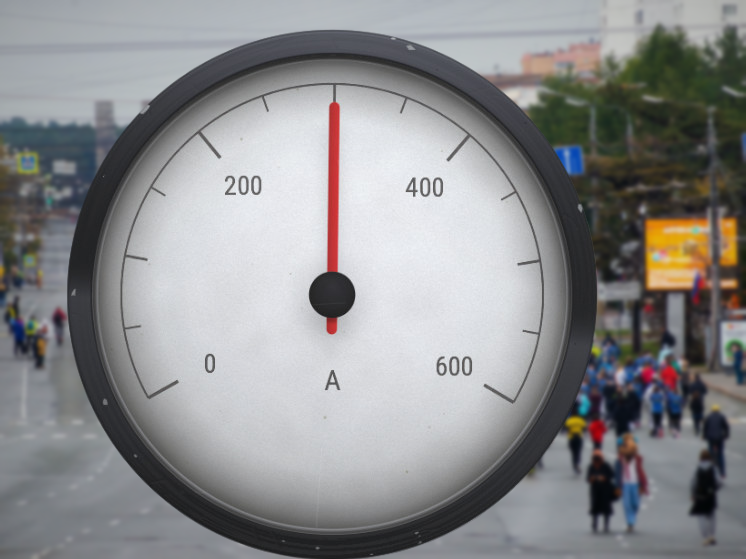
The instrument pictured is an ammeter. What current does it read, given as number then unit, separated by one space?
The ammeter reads 300 A
